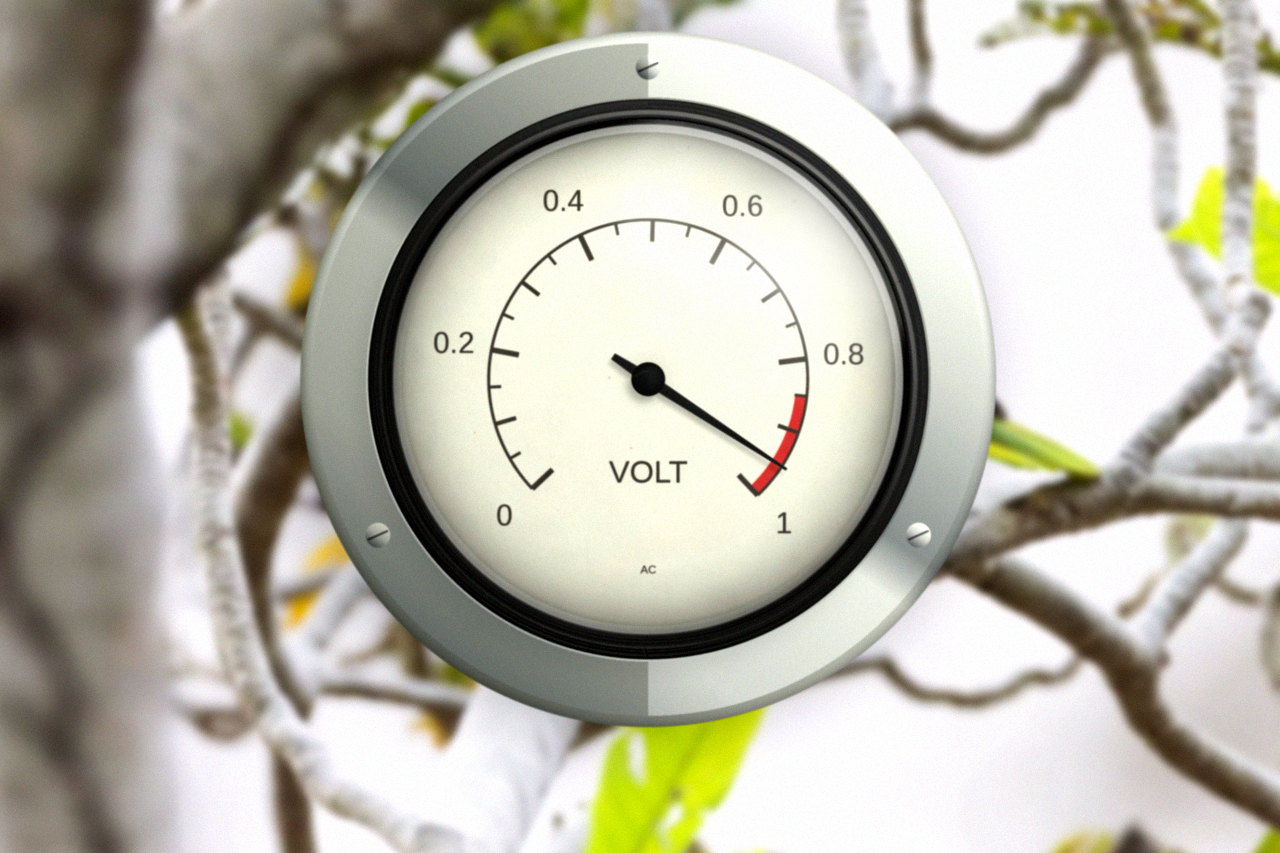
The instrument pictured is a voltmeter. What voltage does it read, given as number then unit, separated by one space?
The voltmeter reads 0.95 V
